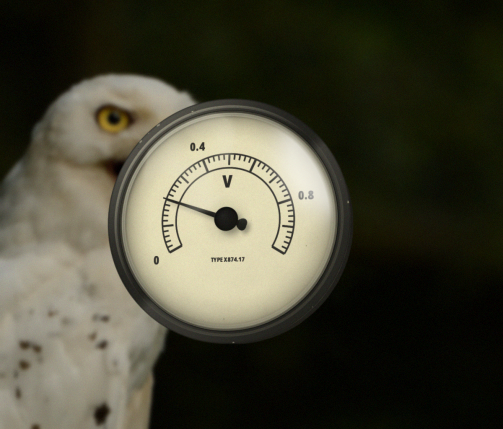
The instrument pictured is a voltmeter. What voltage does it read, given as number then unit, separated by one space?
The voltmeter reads 0.2 V
